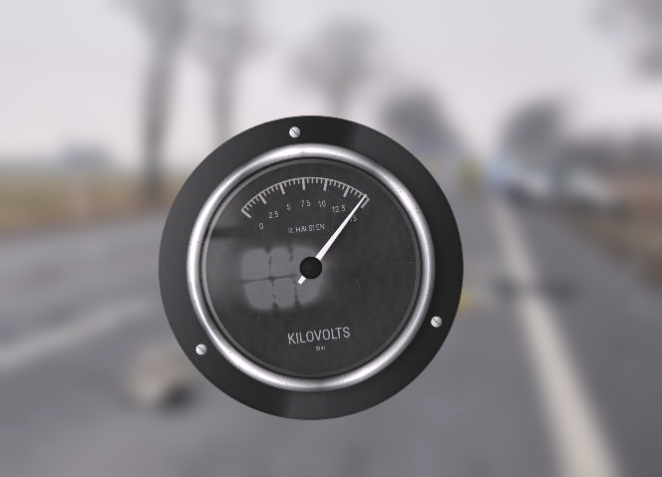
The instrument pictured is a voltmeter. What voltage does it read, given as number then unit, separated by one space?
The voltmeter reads 14.5 kV
